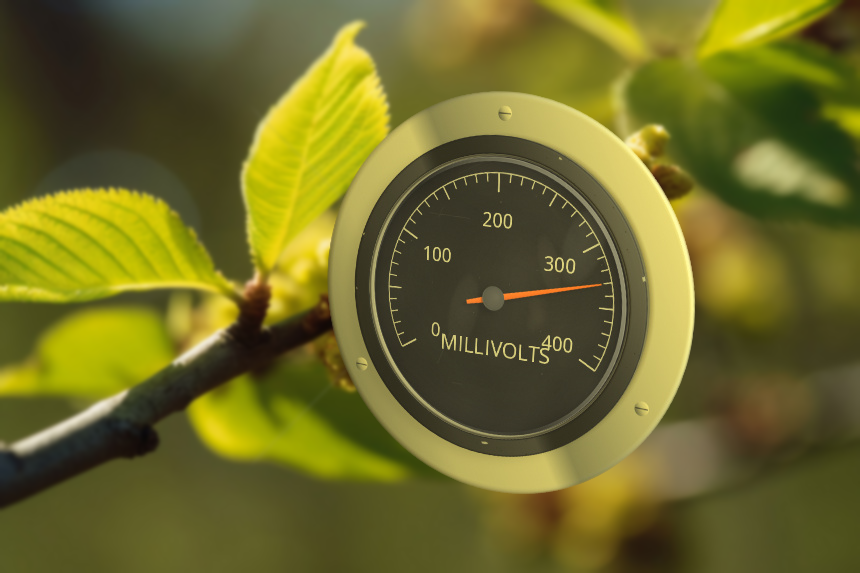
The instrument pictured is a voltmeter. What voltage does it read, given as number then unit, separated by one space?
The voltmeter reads 330 mV
